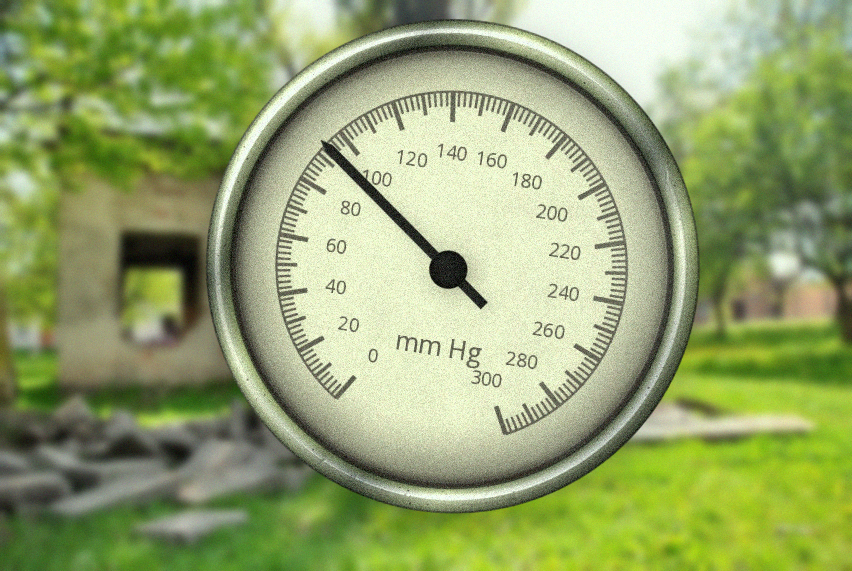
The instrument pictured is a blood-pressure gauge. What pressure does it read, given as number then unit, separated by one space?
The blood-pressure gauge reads 94 mmHg
